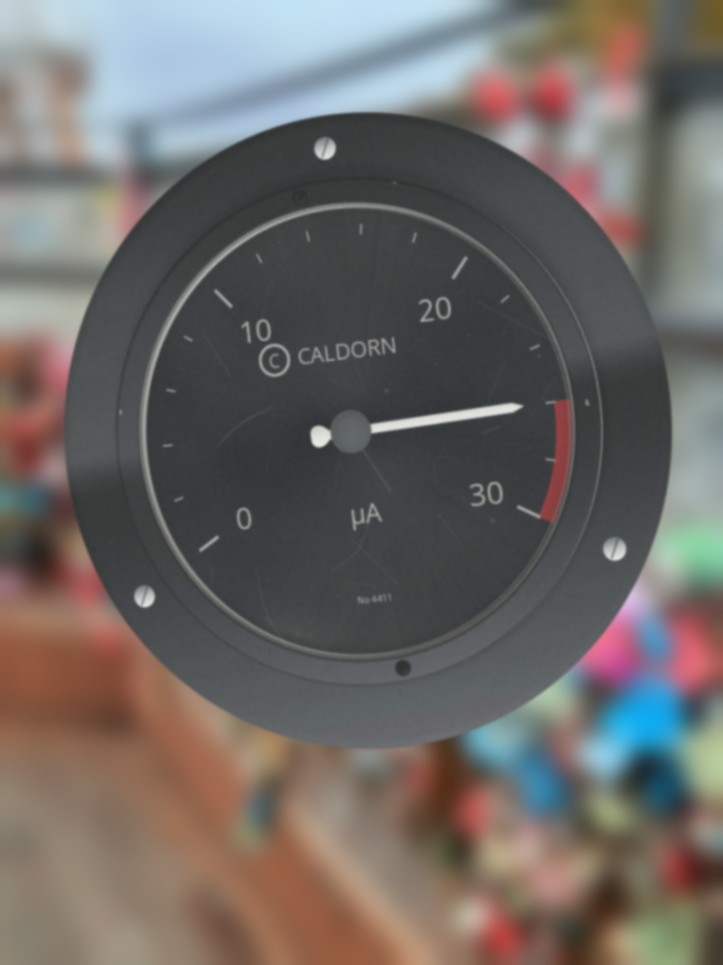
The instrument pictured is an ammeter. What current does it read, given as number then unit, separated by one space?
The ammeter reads 26 µA
